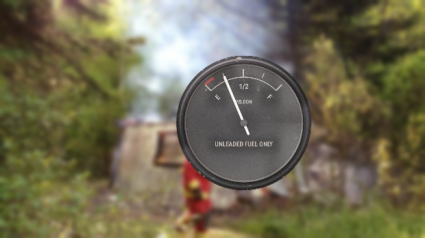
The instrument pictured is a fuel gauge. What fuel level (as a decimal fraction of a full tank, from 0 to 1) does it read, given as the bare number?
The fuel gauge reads 0.25
